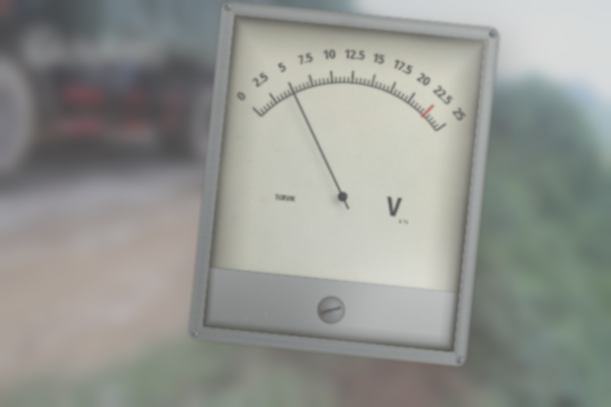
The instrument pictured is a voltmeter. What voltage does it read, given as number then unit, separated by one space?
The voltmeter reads 5 V
